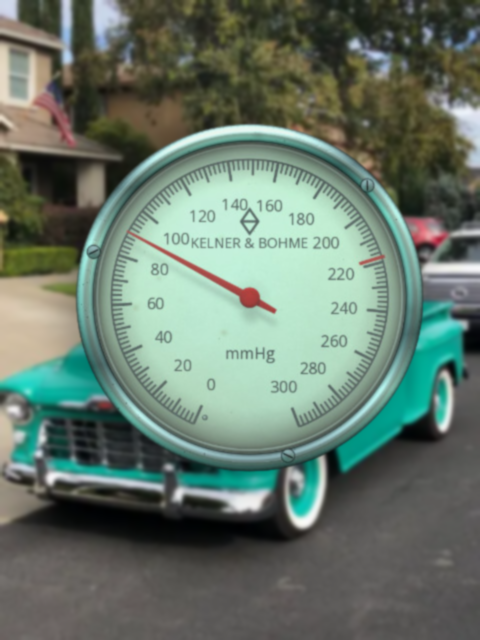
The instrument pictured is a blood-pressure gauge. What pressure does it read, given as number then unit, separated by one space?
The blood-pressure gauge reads 90 mmHg
